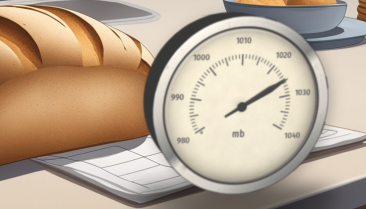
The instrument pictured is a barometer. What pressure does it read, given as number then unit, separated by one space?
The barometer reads 1025 mbar
